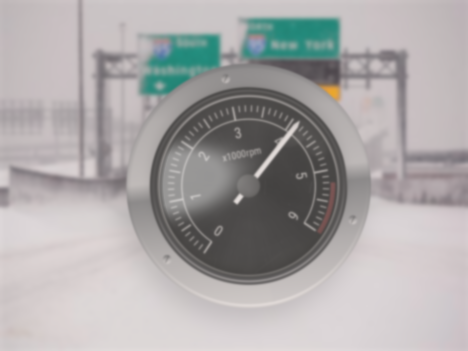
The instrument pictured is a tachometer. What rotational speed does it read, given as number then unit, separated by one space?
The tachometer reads 4100 rpm
